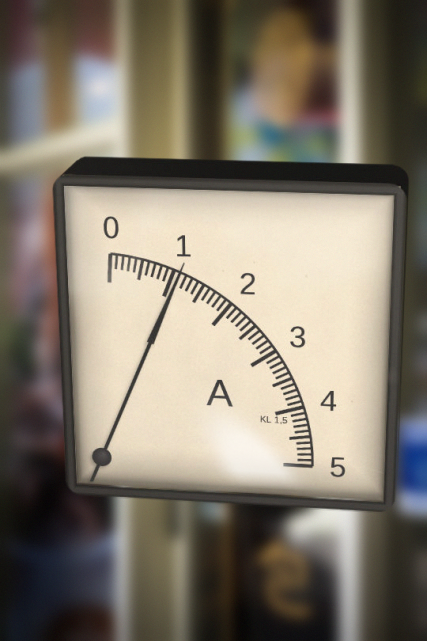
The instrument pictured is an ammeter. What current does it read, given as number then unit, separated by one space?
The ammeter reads 1.1 A
